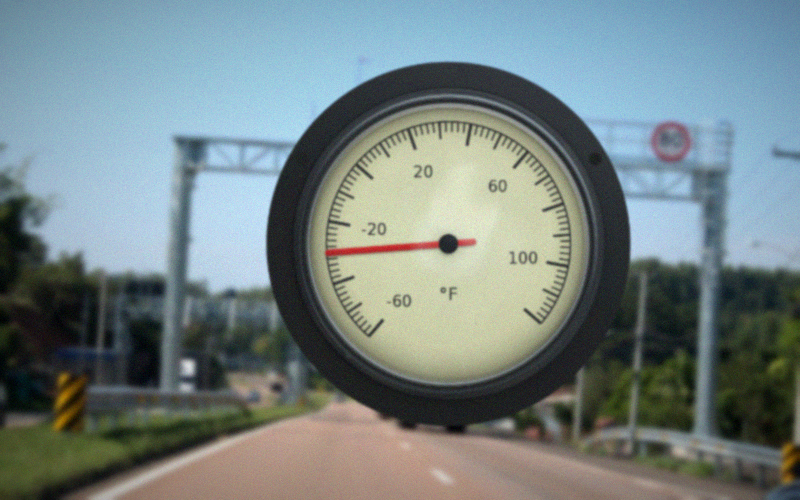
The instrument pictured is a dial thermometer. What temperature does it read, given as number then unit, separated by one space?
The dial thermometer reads -30 °F
